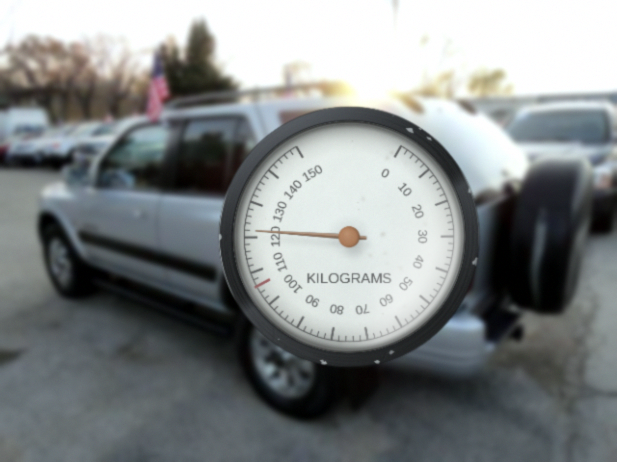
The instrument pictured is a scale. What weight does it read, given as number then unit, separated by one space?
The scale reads 122 kg
